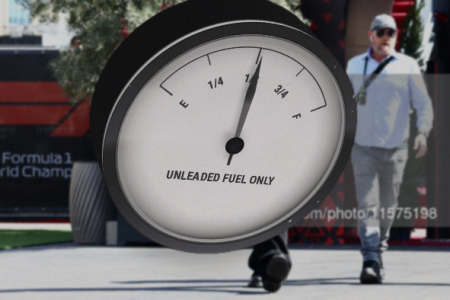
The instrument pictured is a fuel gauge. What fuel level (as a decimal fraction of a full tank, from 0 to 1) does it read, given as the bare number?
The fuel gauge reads 0.5
